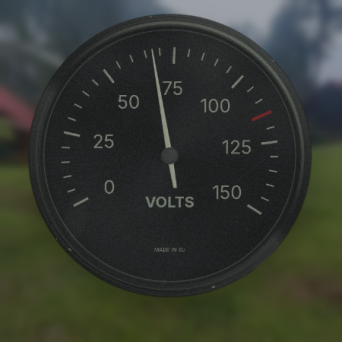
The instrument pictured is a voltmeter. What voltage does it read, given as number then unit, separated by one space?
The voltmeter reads 67.5 V
